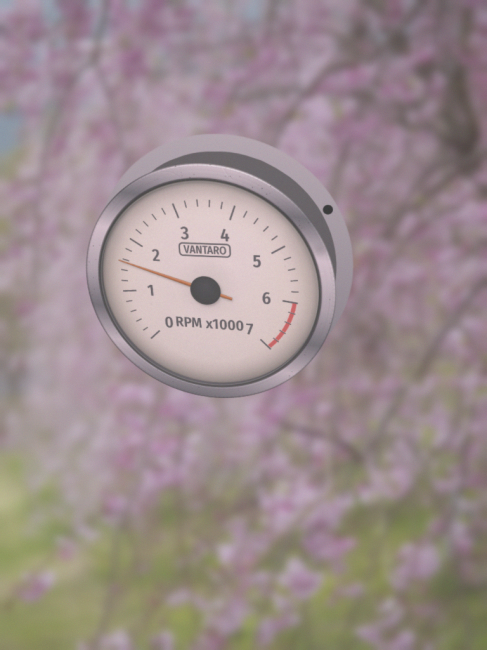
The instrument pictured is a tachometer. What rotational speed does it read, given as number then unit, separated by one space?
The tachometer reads 1600 rpm
